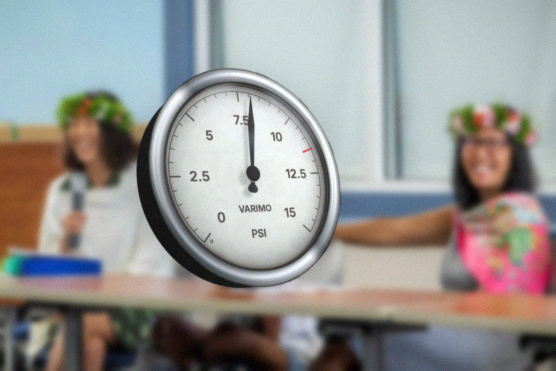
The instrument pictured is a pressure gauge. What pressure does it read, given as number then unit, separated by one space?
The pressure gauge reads 8 psi
